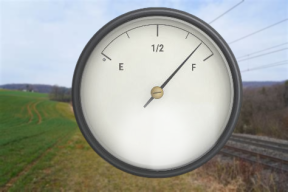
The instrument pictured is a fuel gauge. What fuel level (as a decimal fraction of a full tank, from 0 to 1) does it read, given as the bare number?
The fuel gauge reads 0.875
